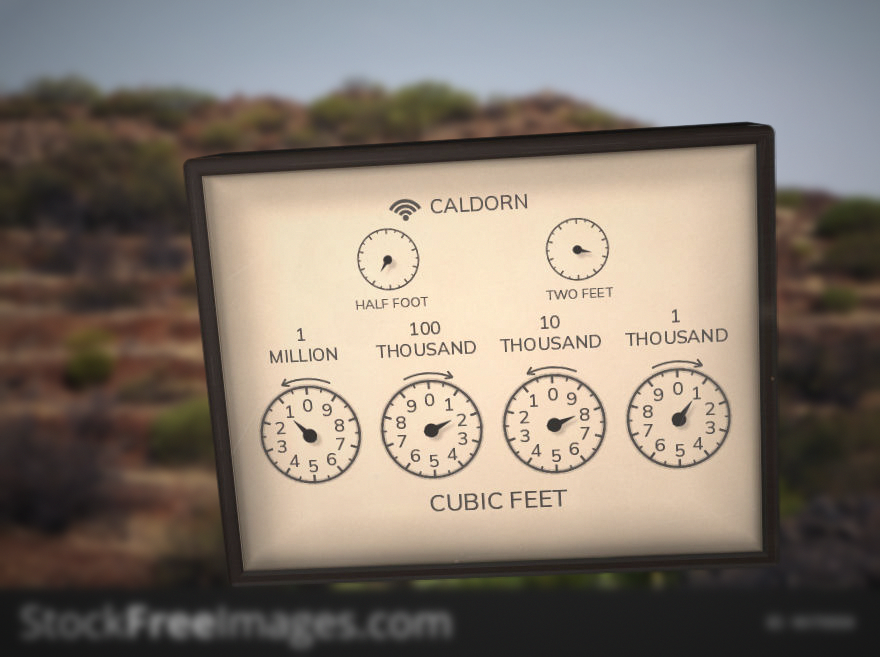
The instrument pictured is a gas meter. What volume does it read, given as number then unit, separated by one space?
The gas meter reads 118100 ft³
